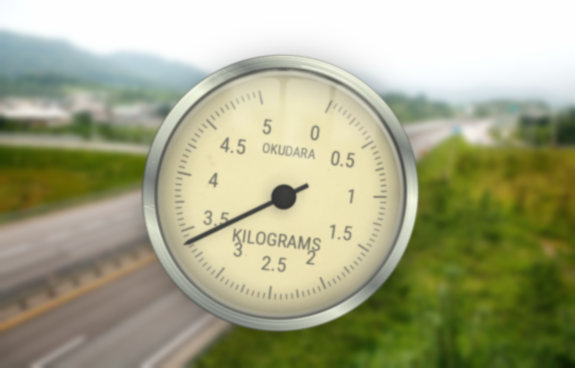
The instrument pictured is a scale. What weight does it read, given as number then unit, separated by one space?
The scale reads 3.4 kg
